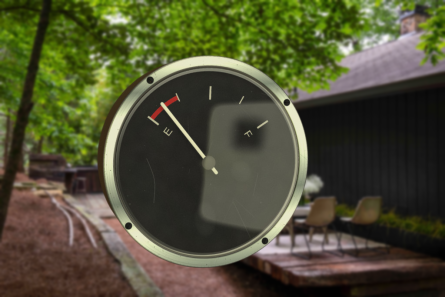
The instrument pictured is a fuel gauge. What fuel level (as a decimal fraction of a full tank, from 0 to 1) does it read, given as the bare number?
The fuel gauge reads 0.125
